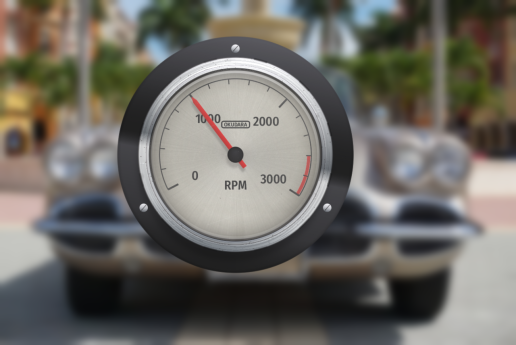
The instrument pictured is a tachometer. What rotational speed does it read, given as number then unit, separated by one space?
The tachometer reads 1000 rpm
